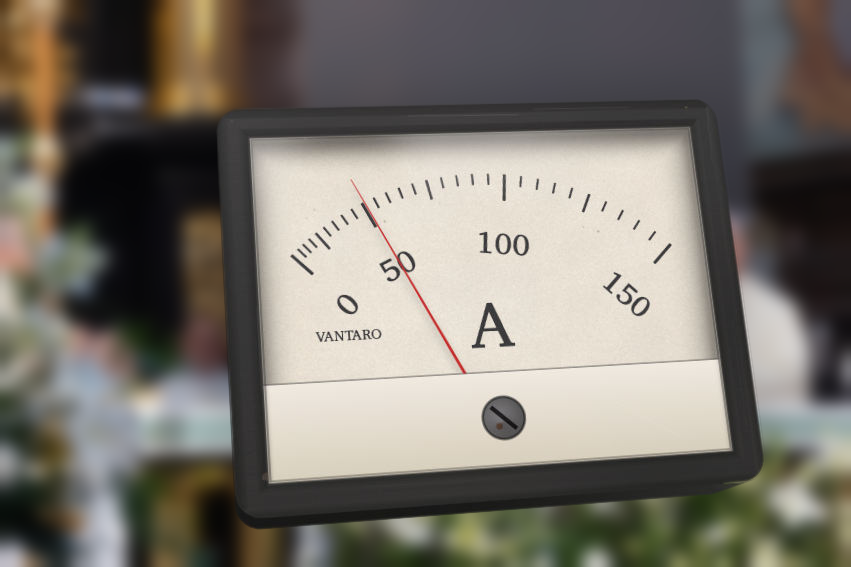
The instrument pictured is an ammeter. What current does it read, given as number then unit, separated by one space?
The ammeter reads 50 A
